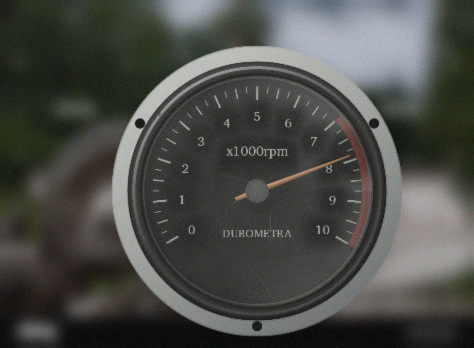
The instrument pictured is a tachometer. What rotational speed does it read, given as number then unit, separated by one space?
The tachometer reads 7875 rpm
